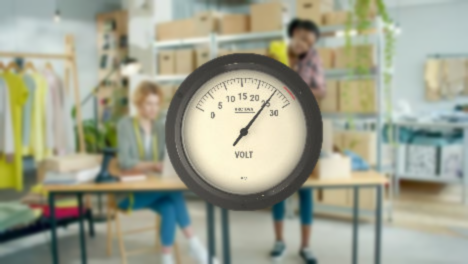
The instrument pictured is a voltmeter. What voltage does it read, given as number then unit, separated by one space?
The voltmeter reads 25 V
